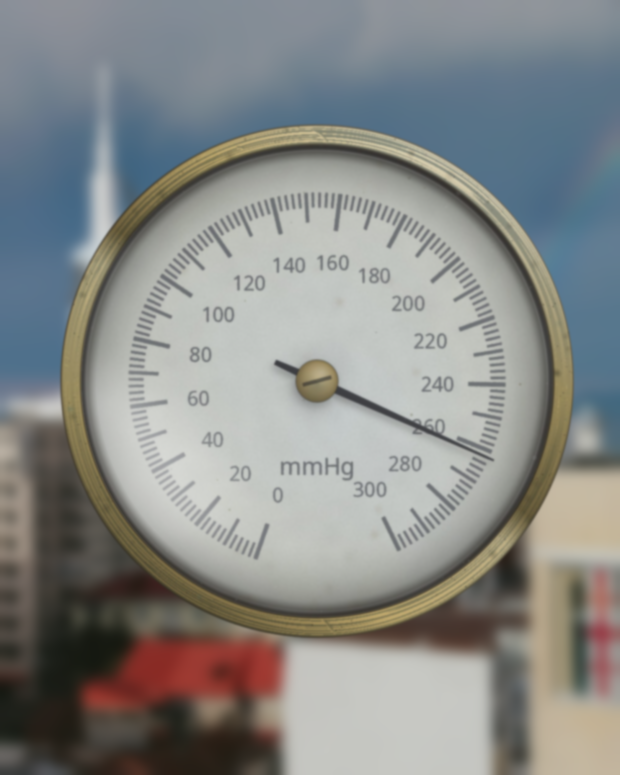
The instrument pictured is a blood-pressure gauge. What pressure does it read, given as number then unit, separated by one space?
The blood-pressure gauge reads 262 mmHg
